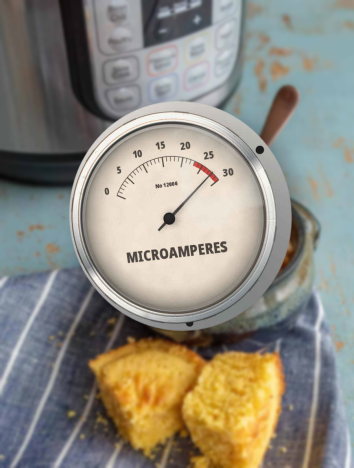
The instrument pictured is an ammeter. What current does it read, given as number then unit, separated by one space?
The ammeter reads 28 µA
